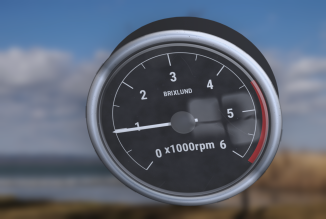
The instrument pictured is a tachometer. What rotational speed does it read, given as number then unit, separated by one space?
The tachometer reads 1000 rpm
